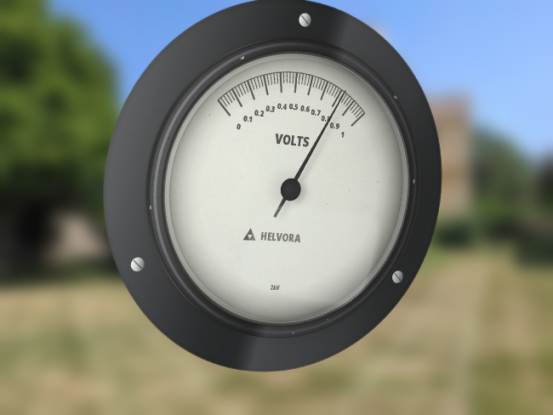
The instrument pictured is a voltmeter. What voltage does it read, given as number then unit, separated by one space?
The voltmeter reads 0.8 V
